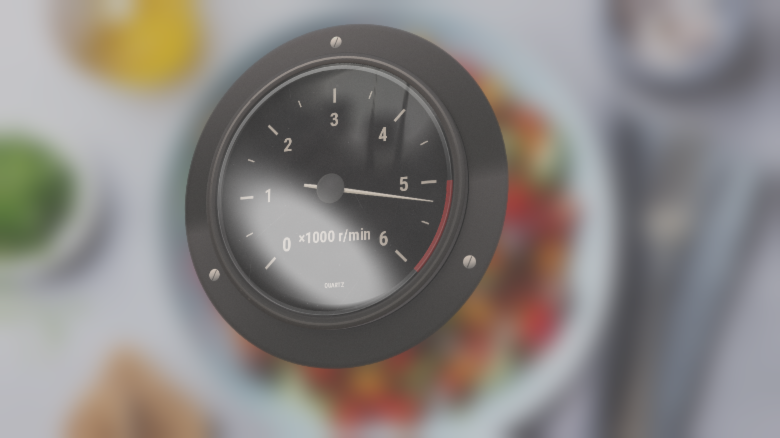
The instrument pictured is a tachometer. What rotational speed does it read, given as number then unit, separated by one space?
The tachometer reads 5250 rpm
